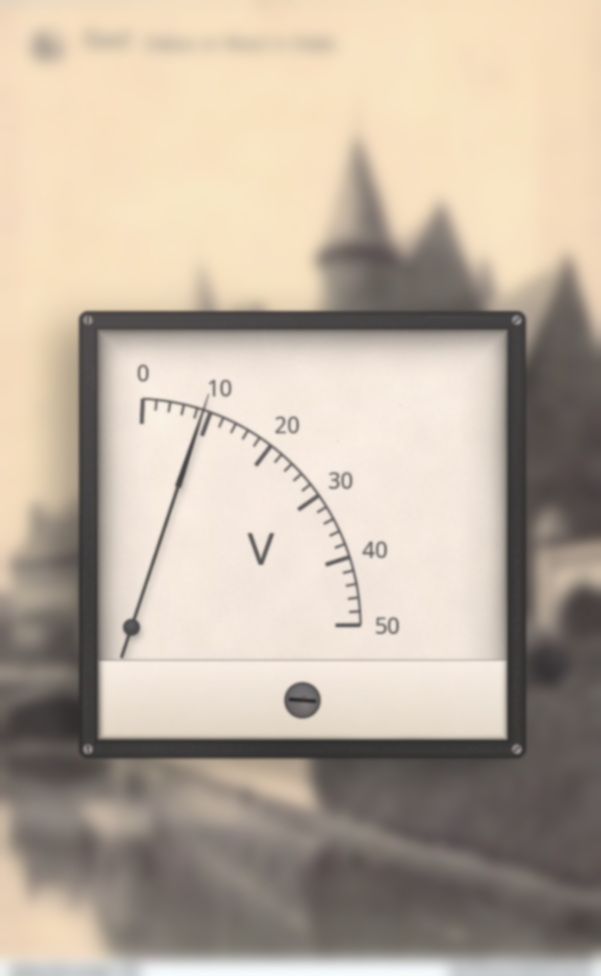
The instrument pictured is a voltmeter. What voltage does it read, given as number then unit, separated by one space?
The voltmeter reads 9 V
